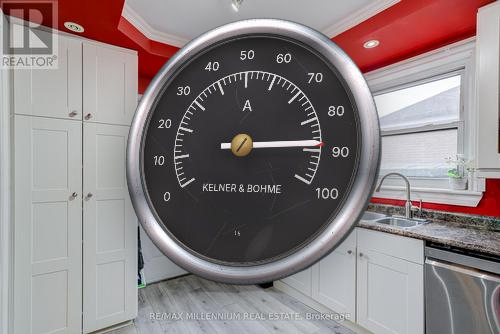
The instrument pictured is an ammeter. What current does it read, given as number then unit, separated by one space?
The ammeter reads 88 A
